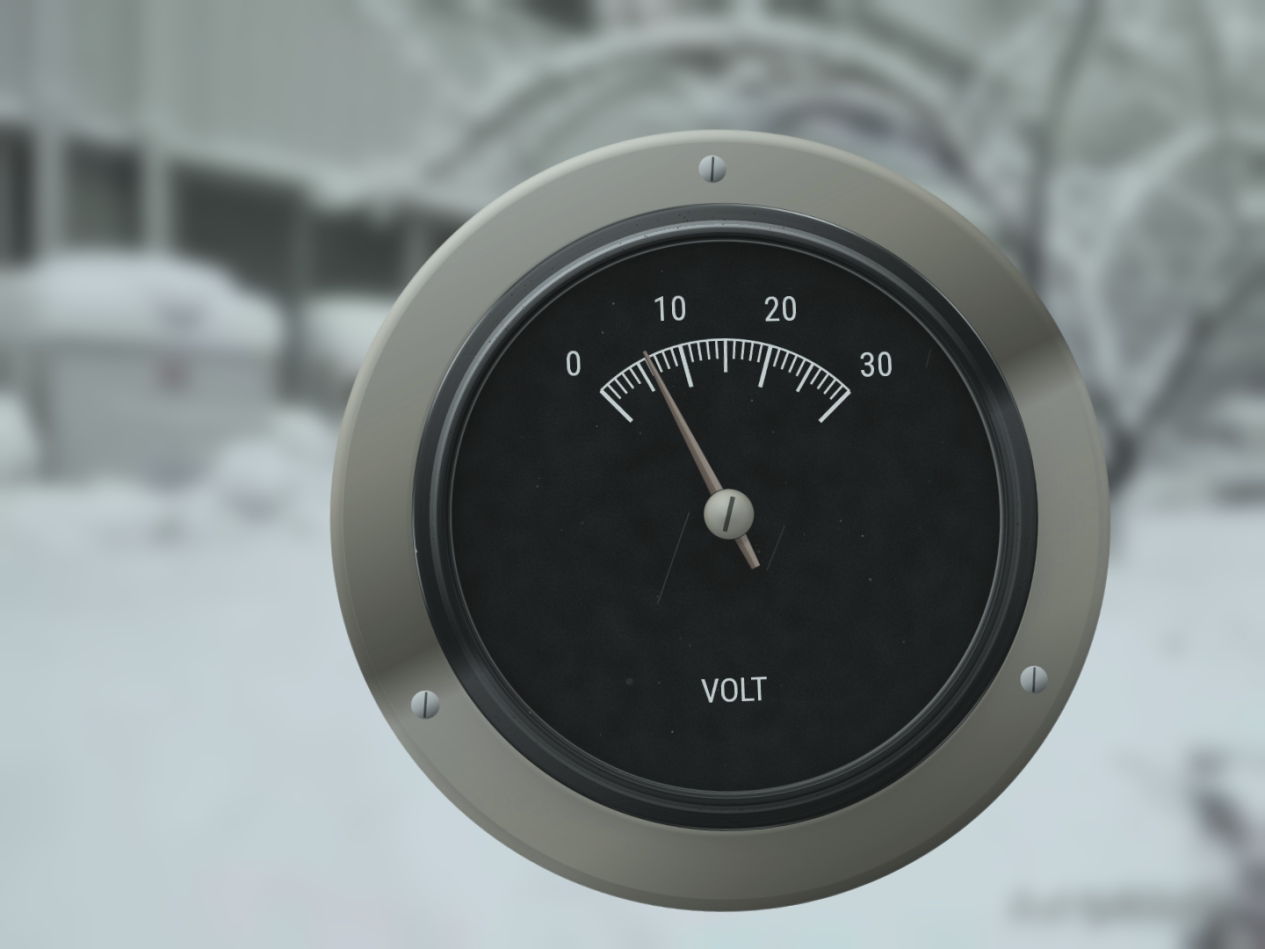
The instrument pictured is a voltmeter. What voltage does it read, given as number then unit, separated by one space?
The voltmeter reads 6 V
